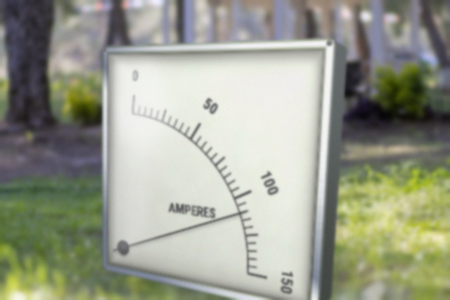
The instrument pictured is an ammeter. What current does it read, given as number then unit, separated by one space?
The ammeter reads 110 A
